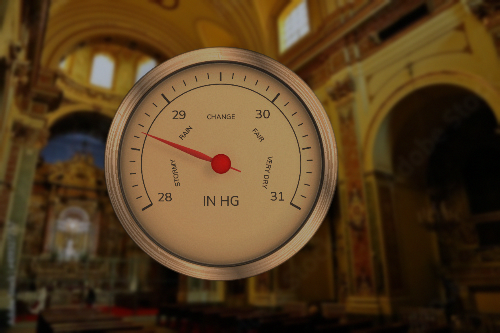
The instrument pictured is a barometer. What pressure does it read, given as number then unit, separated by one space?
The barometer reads 28.65 inHg
